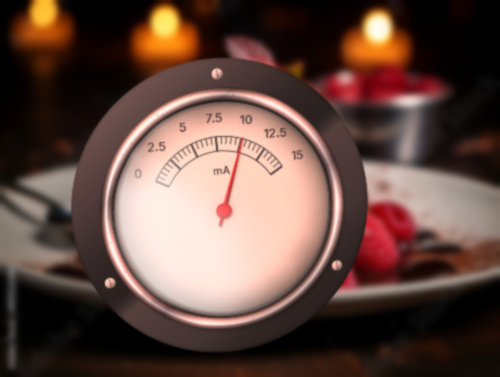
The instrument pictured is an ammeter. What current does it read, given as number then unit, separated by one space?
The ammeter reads 10 mA
